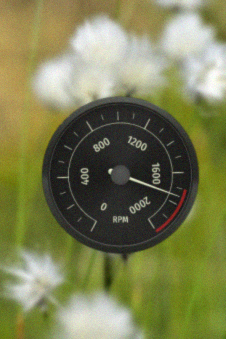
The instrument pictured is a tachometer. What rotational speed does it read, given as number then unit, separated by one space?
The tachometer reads 1750 rpm
